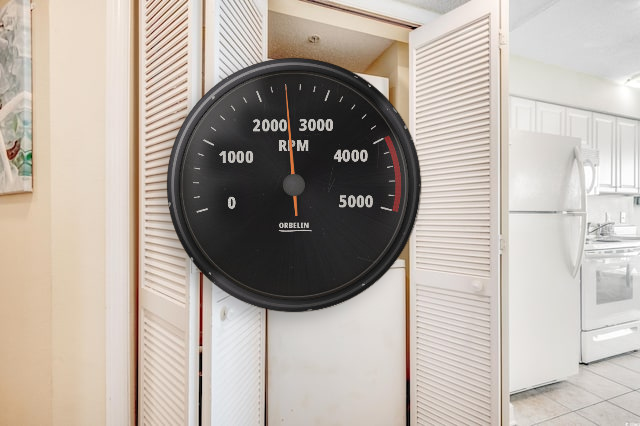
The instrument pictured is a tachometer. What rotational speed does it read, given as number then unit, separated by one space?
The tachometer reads 2400 rpm
